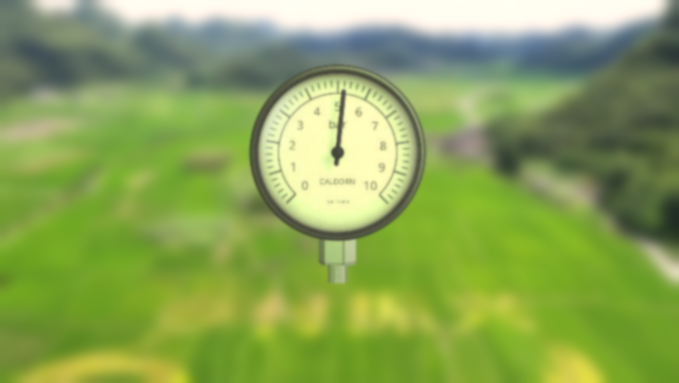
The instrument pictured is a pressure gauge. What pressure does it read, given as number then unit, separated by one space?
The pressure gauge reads 5.2 bar
